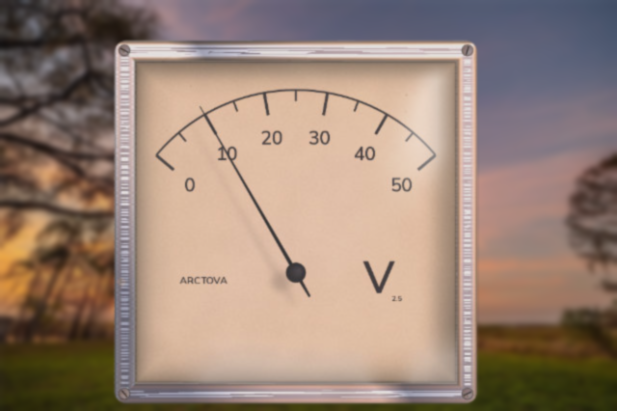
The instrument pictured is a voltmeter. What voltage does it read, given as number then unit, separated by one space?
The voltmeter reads 10 V
